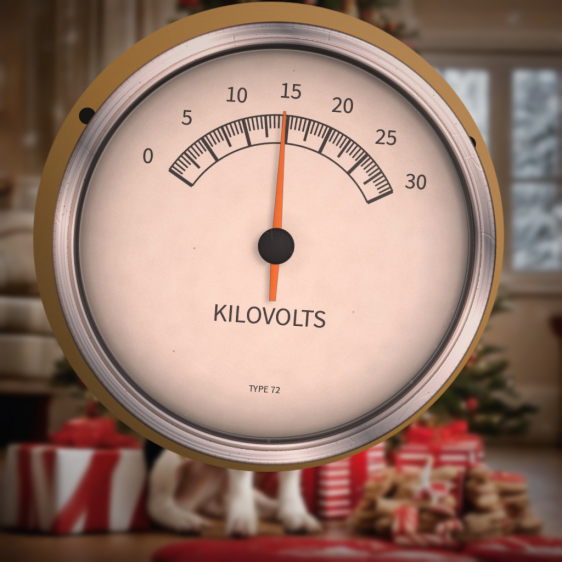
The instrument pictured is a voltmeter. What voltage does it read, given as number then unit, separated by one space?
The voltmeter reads 14.5 kV
